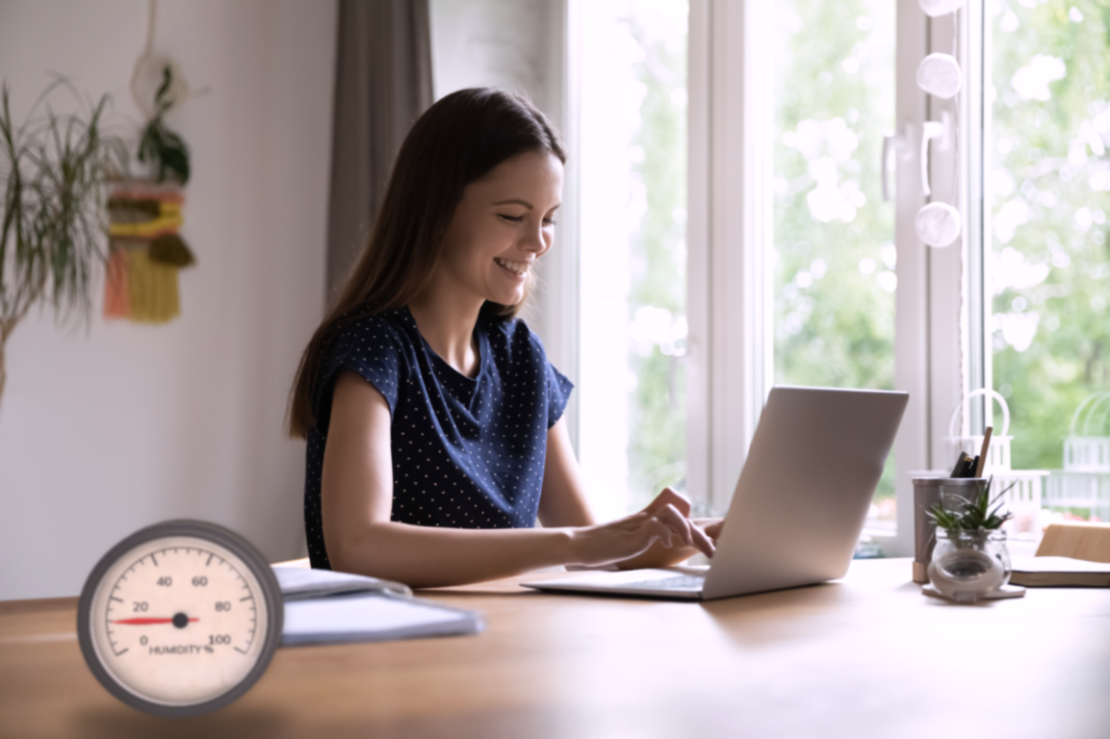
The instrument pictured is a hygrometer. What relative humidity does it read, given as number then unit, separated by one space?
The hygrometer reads 12 %
